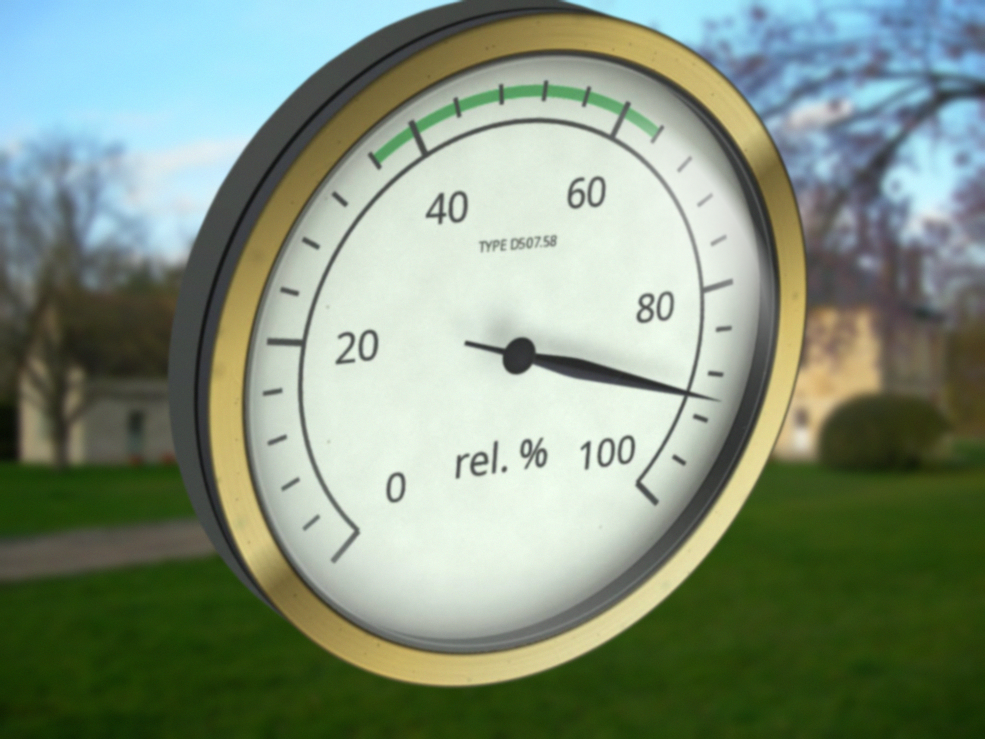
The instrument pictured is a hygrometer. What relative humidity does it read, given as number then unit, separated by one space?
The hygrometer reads 90 %
